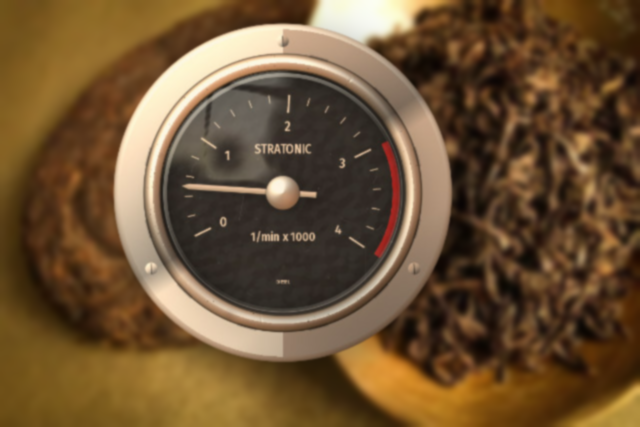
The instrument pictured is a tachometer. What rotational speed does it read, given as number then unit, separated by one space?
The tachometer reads 500 rpm
